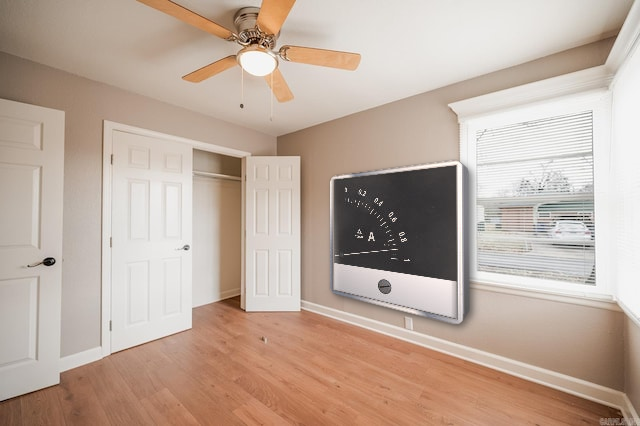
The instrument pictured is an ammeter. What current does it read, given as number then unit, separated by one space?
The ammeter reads 0.9 A
